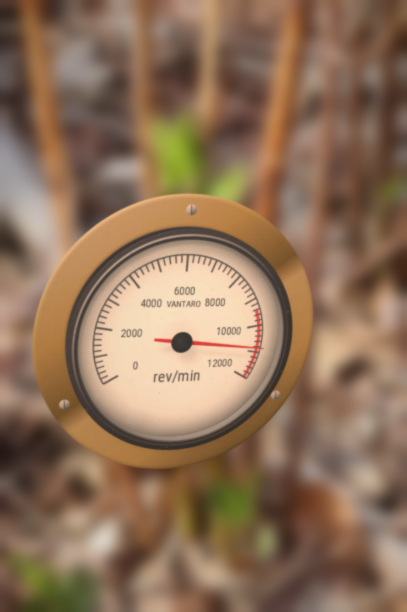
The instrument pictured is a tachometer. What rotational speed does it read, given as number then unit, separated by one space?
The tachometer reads 10800 rpm
